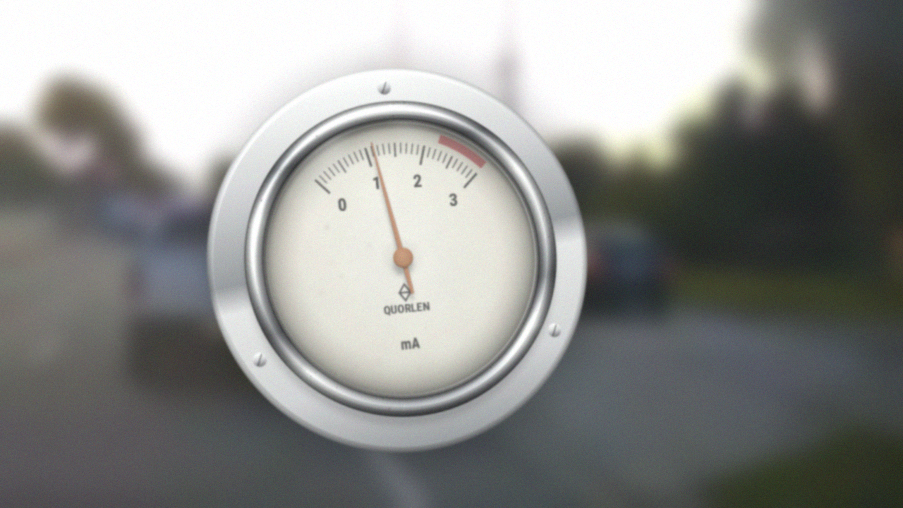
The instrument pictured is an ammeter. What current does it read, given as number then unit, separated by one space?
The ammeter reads 1.1 mA
